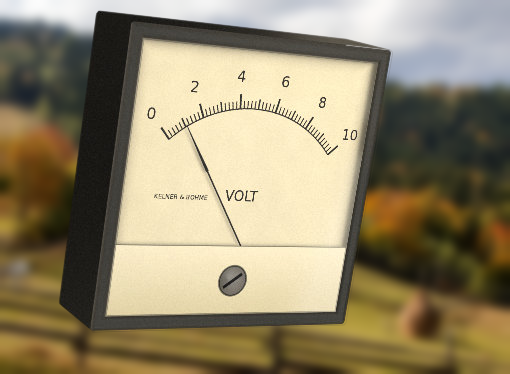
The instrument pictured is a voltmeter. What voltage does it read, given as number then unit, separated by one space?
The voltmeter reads 1 V
